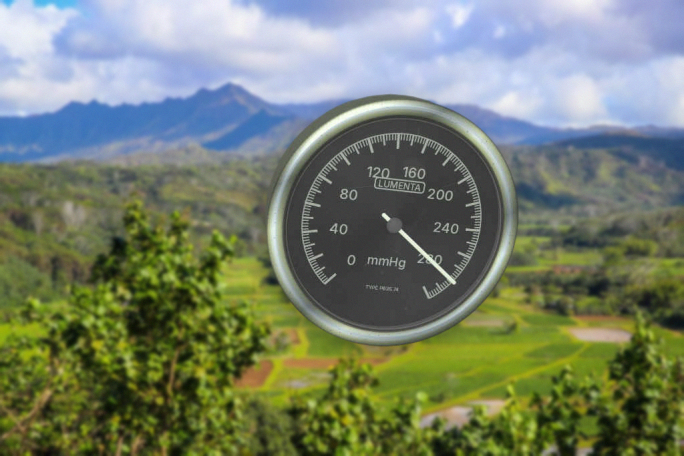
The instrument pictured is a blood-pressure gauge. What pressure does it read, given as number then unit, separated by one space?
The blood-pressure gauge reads 280 mmHg
